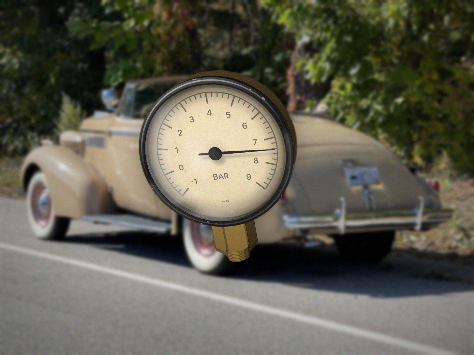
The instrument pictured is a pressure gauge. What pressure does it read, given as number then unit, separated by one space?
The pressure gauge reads 7.4 bar
